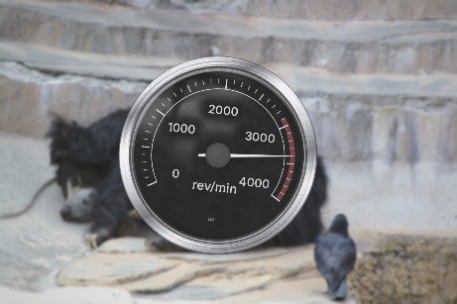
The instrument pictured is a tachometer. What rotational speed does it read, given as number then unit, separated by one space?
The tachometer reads 3400 rpm
